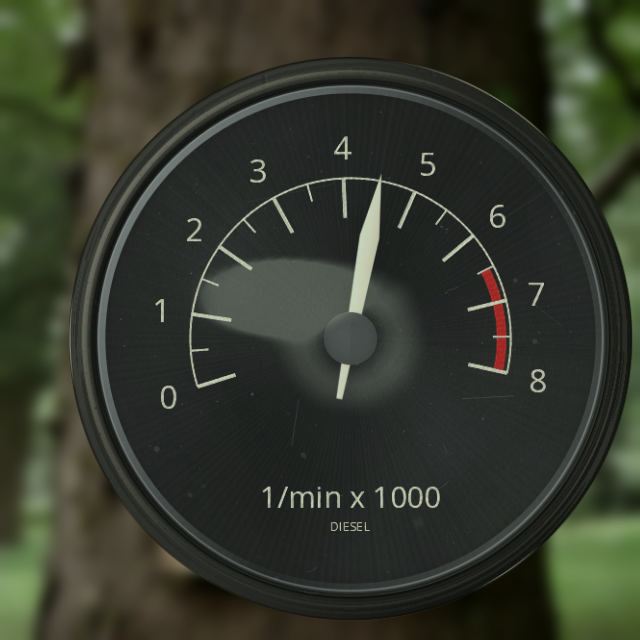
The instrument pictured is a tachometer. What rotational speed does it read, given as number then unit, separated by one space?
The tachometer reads 4500 rpm
